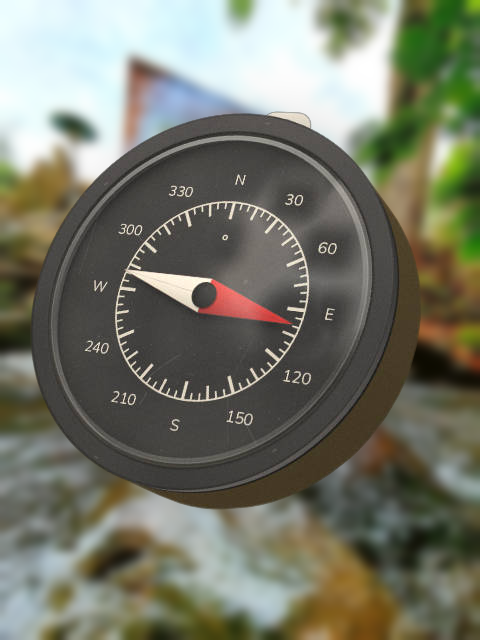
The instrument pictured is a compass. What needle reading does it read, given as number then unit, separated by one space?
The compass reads 100 °
